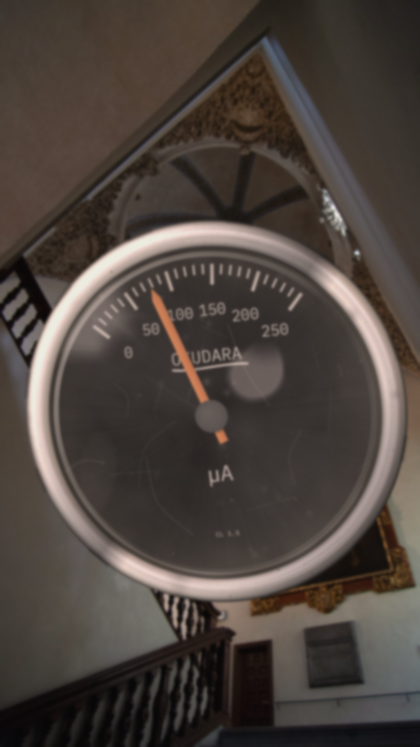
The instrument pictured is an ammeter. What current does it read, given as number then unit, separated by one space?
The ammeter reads 80 µA
